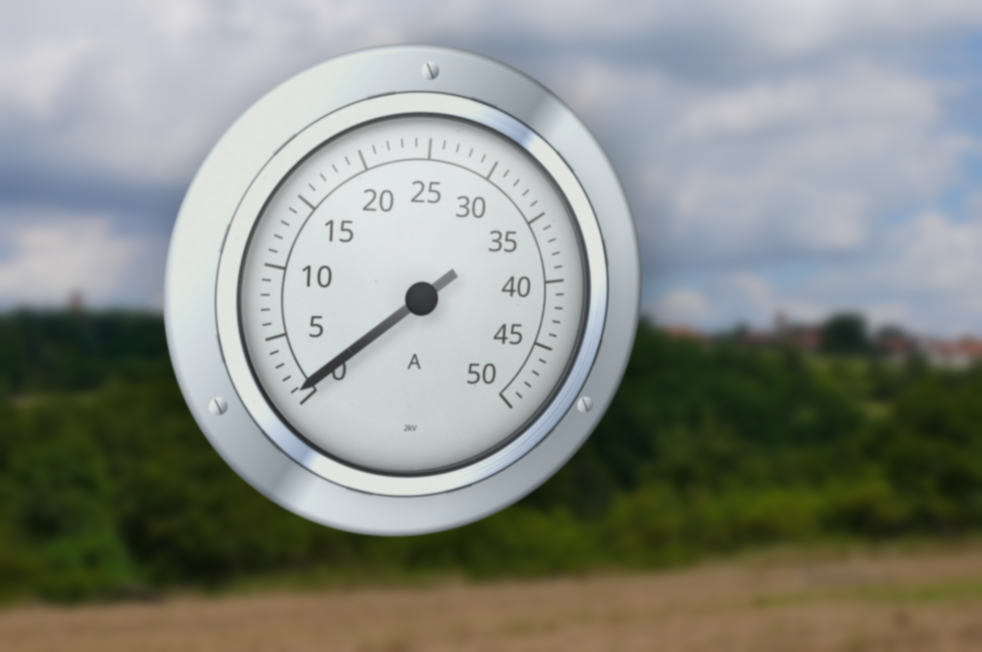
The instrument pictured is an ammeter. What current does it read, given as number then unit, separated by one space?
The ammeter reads 1 A
